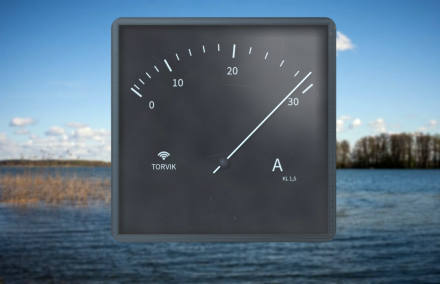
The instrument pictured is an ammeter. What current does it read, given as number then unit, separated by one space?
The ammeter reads 29 A
